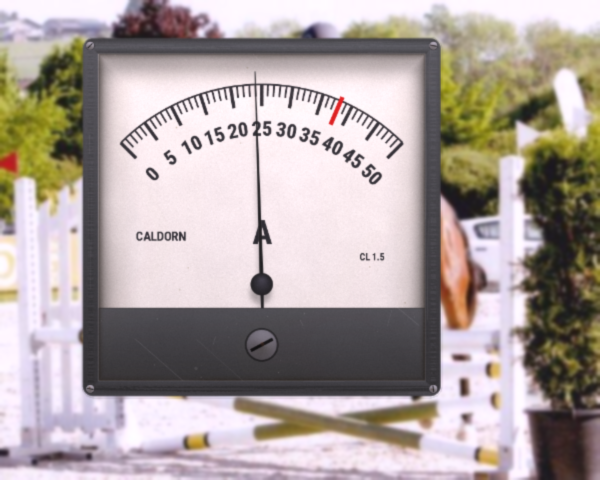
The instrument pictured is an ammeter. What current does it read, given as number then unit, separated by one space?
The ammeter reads 24 A
